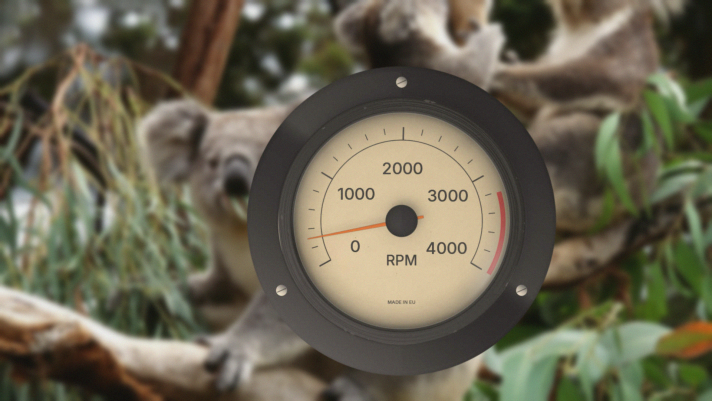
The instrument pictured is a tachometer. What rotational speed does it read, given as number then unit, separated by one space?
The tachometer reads 300 rpm
